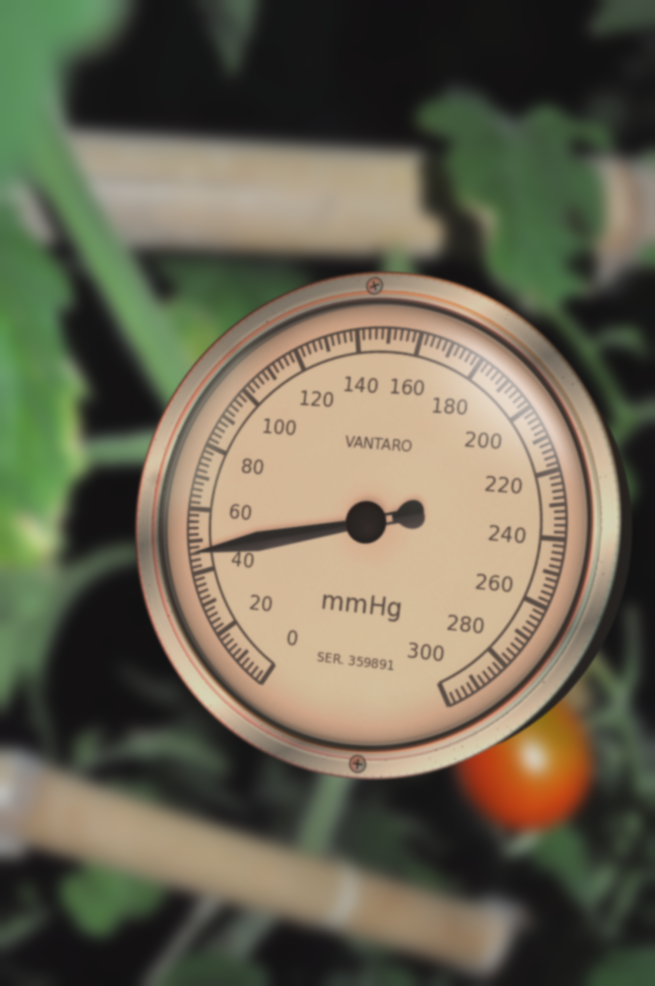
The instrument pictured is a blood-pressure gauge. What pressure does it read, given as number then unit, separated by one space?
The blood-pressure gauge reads 46 mmHg
